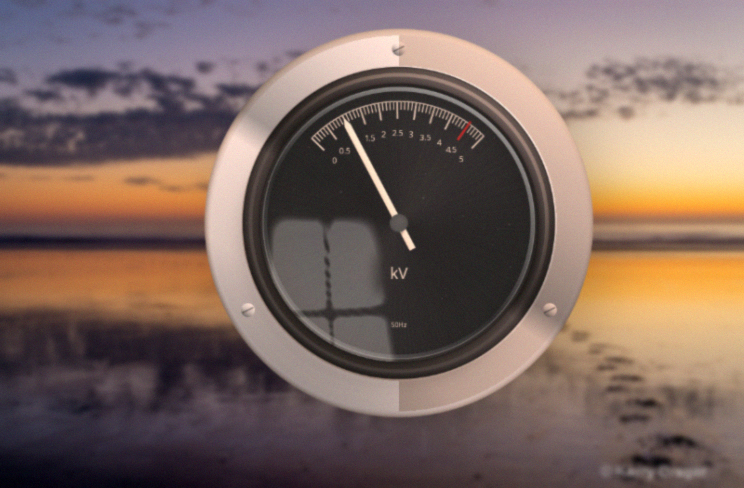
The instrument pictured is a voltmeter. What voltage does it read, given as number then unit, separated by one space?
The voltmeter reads 1 kV
